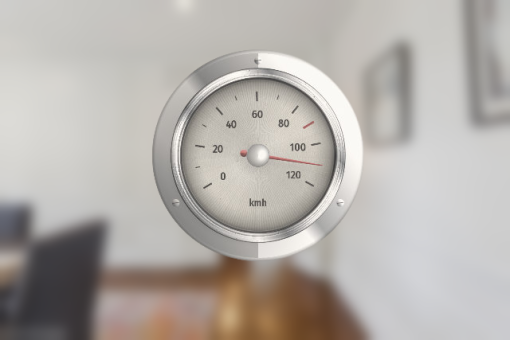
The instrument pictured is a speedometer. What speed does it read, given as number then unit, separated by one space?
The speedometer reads 110 km/h
